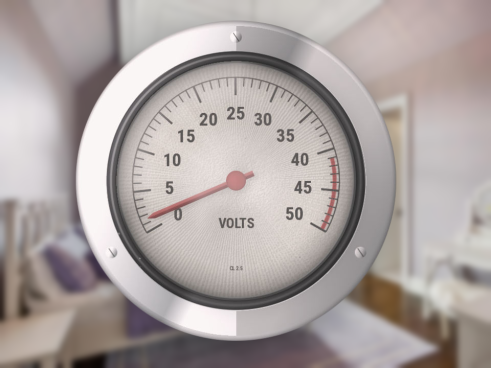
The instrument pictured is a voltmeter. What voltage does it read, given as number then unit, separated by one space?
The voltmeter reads 1.5 V
